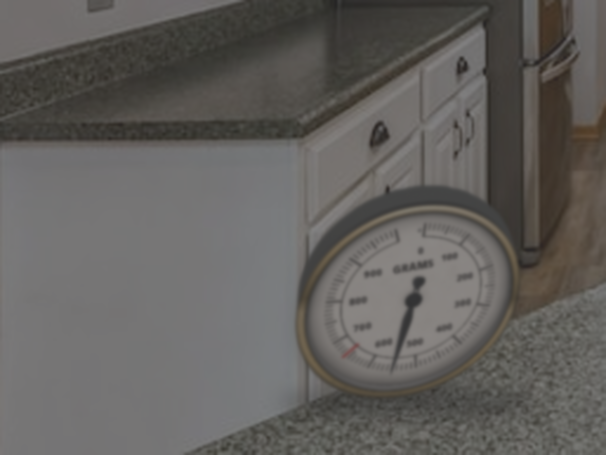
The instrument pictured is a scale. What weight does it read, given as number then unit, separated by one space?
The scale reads 550 g
